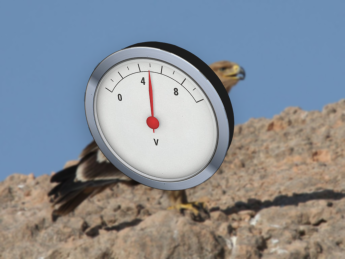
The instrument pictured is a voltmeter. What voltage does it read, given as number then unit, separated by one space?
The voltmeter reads 5 V
